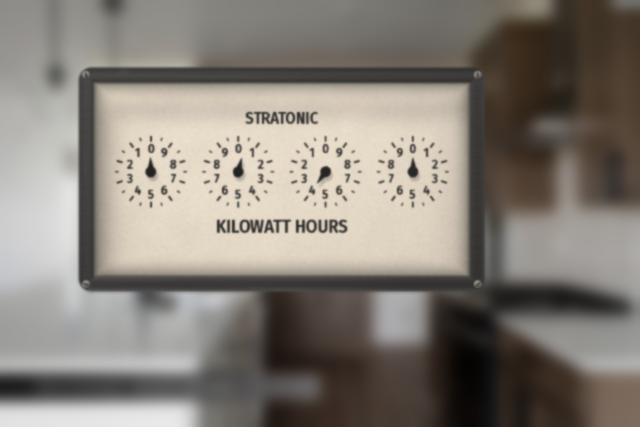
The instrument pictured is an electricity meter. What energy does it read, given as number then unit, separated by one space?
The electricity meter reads 40 kWh
